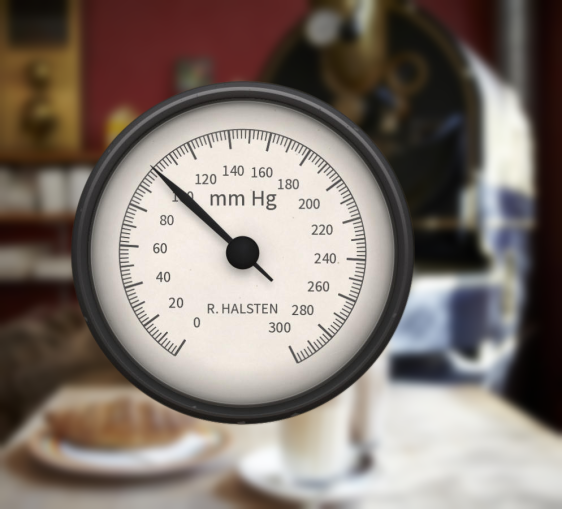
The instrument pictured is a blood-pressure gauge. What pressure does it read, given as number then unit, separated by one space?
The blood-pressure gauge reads 100 mmHg
